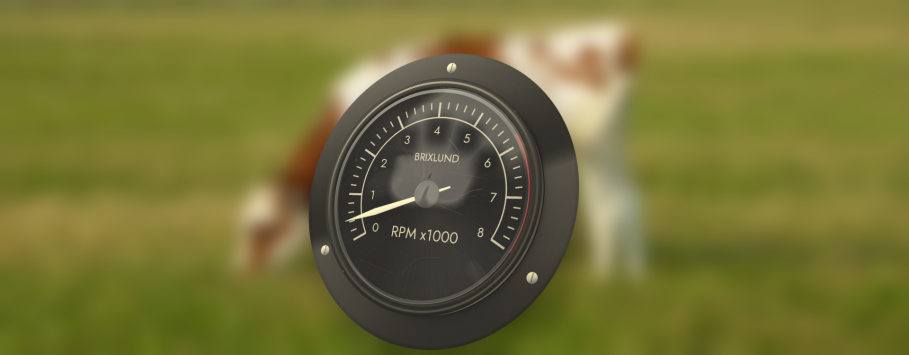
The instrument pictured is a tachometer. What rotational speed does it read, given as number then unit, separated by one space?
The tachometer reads 400 rpm
